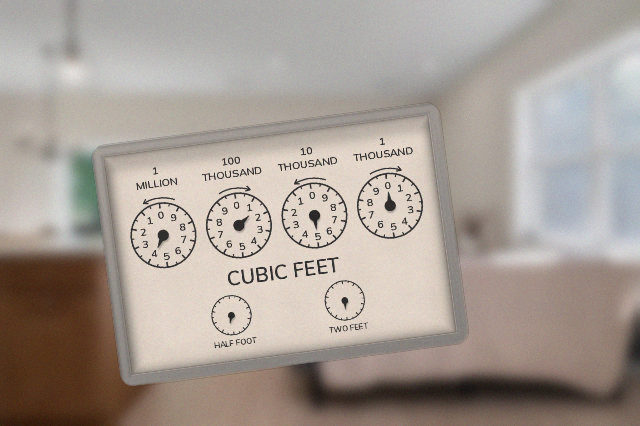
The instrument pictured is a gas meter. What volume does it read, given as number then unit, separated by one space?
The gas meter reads 415000 ft³
